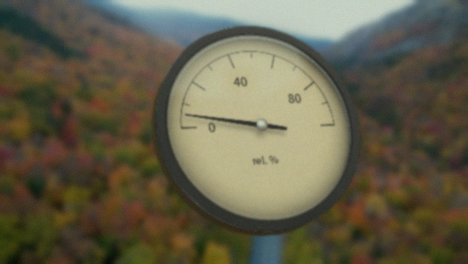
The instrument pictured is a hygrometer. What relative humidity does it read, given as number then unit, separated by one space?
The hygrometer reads 5 %
